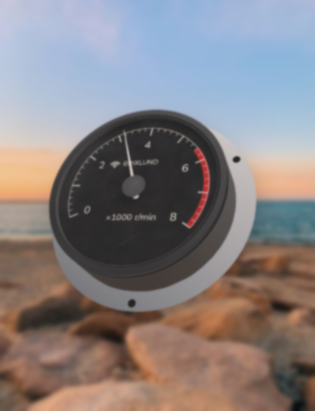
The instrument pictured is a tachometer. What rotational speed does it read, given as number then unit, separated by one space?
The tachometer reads 3200 rpm
